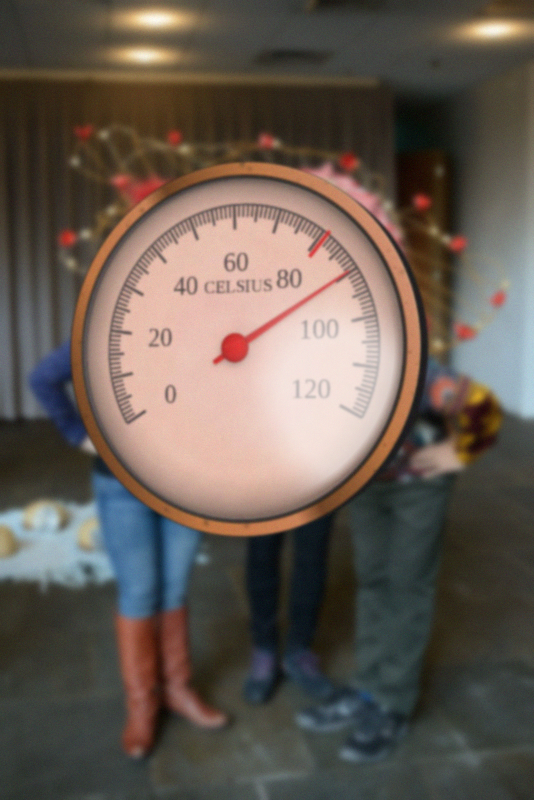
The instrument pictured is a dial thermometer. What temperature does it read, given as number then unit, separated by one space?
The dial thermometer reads 90 °C
